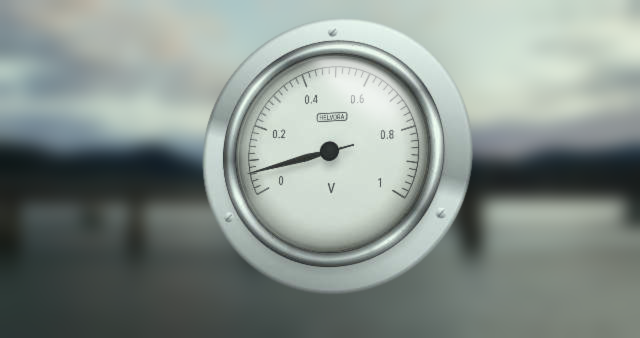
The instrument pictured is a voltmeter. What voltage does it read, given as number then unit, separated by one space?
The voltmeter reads 0.06 V
